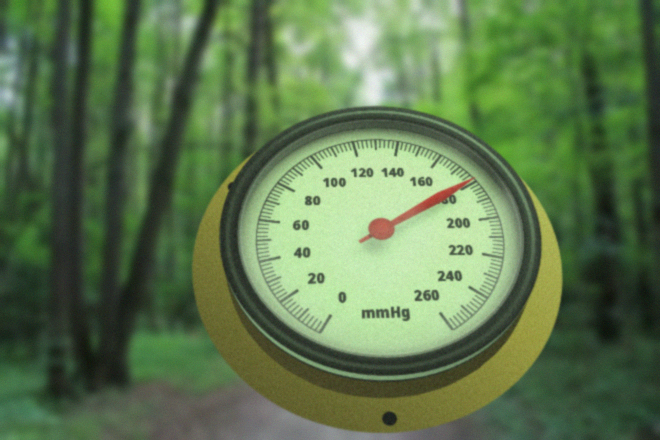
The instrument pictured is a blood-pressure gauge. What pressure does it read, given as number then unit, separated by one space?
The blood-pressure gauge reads 180 mmHg
